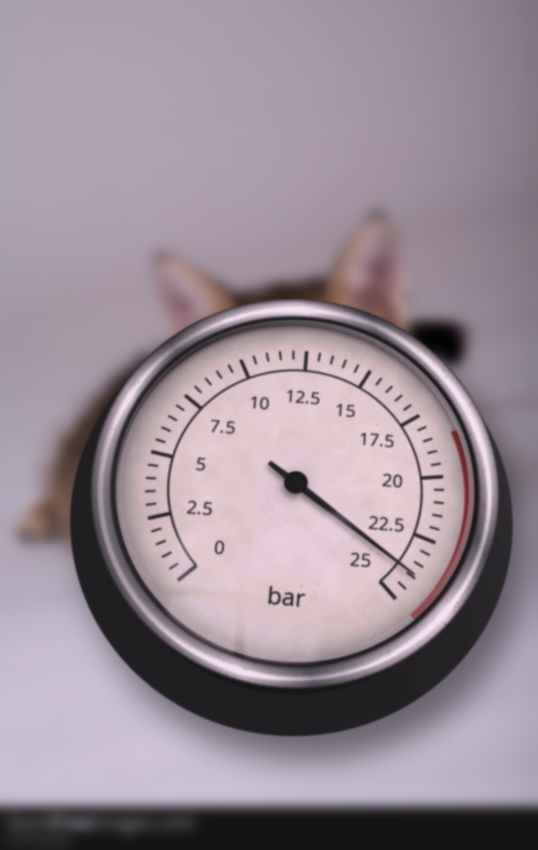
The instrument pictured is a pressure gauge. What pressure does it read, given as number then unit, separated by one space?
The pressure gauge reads 24 bar
